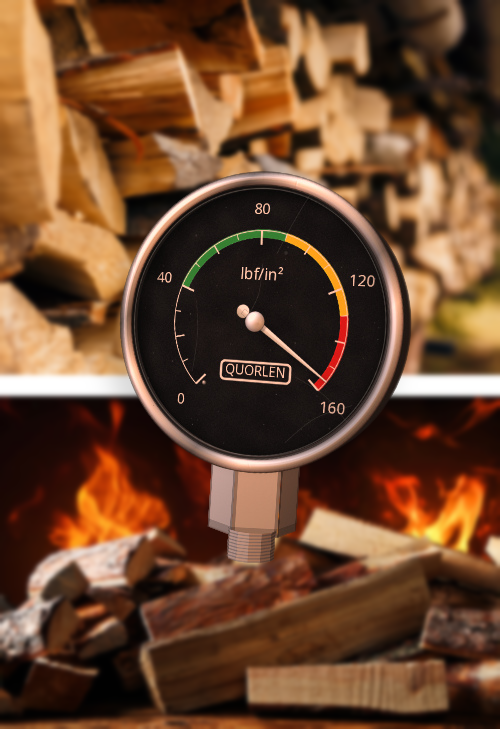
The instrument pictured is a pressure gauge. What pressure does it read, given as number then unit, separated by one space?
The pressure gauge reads 155 psi
